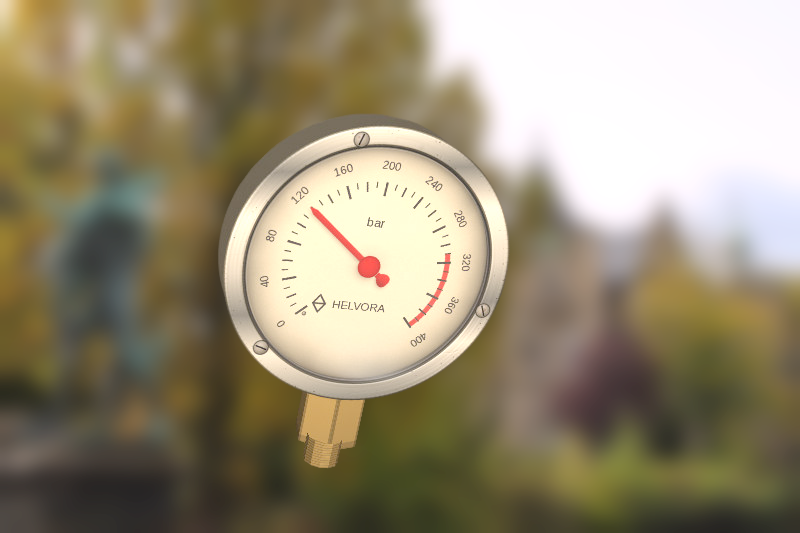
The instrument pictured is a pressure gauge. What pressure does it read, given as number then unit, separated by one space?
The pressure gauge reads 120 bar
